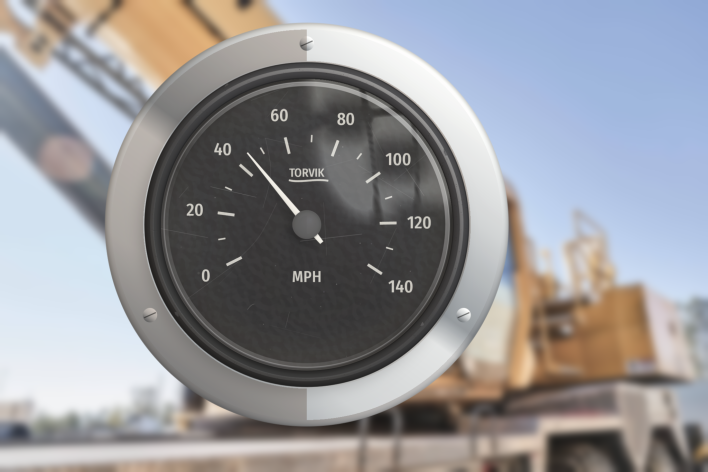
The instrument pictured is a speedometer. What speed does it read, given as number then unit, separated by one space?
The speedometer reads 45 mph
